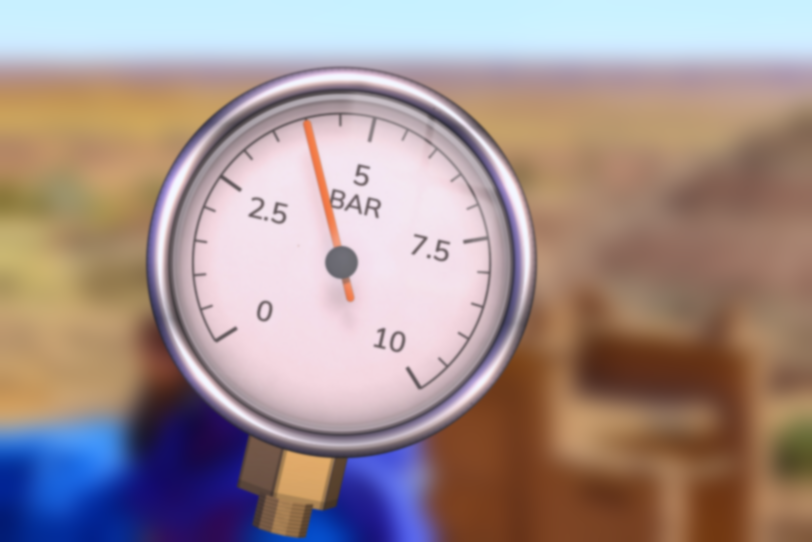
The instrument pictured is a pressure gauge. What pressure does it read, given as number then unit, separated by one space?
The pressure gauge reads 4 bar
